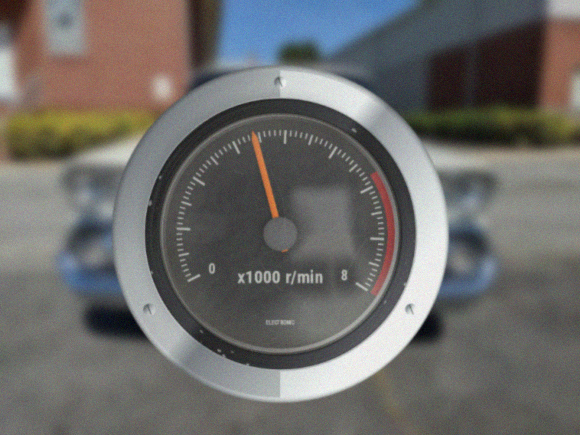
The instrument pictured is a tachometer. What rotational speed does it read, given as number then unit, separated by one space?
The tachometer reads 3400 rpm
